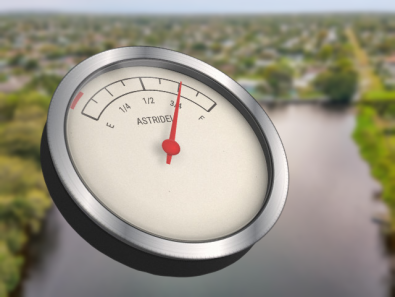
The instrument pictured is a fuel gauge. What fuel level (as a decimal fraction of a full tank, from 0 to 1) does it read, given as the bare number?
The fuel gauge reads 0.75
